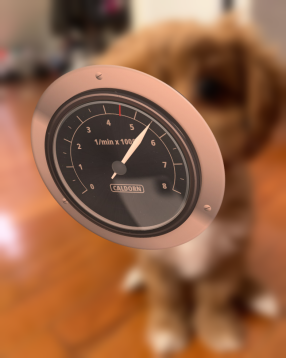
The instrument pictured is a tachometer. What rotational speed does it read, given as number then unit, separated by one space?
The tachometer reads 5500 rpm
